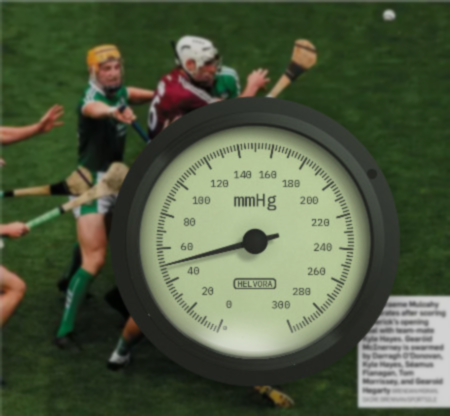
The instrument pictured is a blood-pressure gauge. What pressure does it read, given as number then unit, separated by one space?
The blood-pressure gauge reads 50 mmHg
